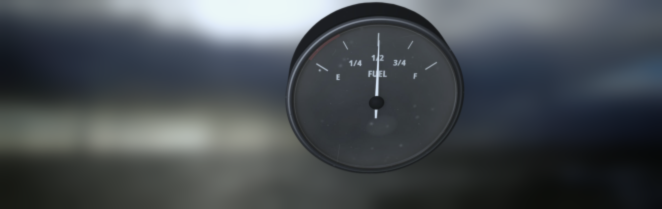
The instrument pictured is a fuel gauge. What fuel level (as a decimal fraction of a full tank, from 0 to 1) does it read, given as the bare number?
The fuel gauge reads 0.5
